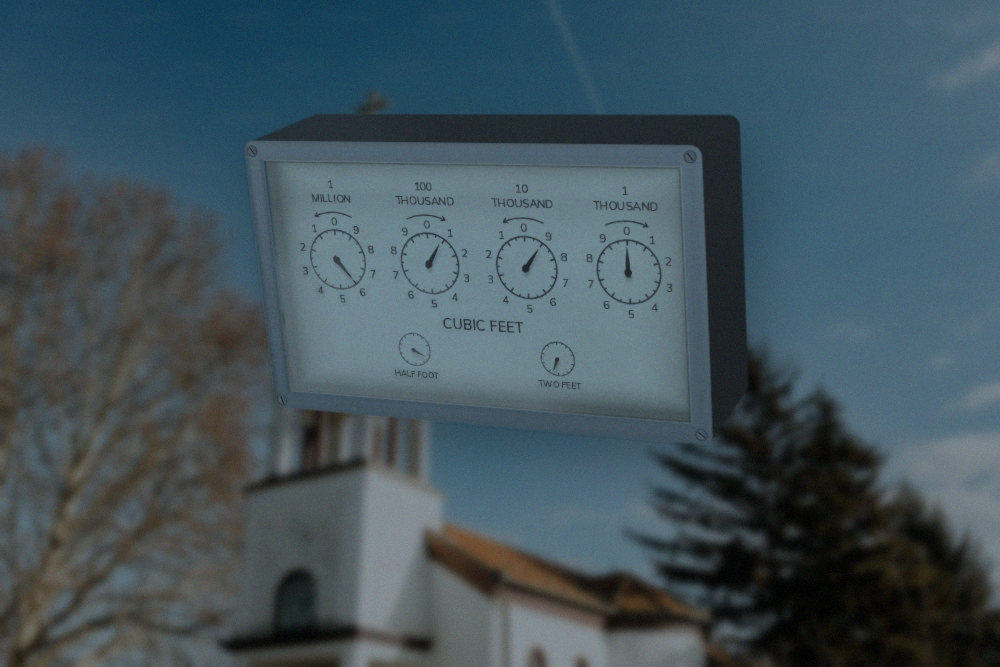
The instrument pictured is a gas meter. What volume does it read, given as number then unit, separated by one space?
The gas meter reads 609000 ft³
